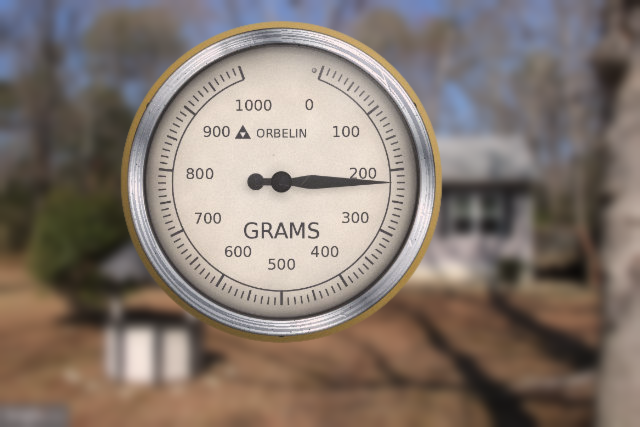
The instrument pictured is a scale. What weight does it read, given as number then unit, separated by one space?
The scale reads 220 g
